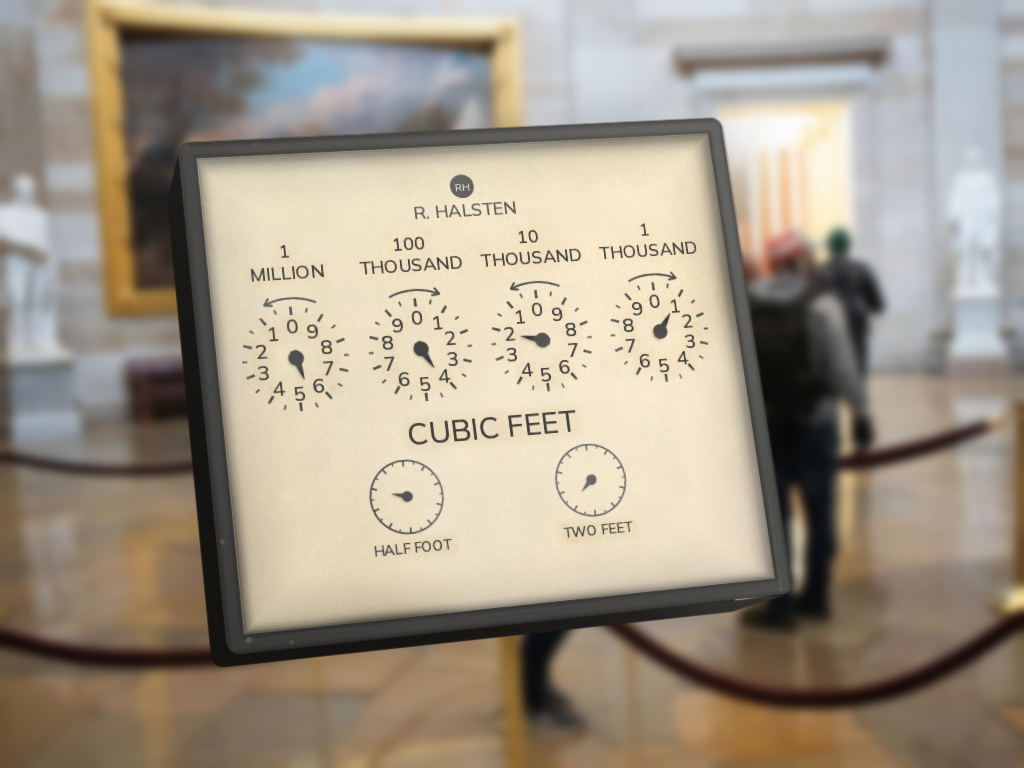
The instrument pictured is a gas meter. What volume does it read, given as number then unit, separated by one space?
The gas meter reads 542100 ft³
